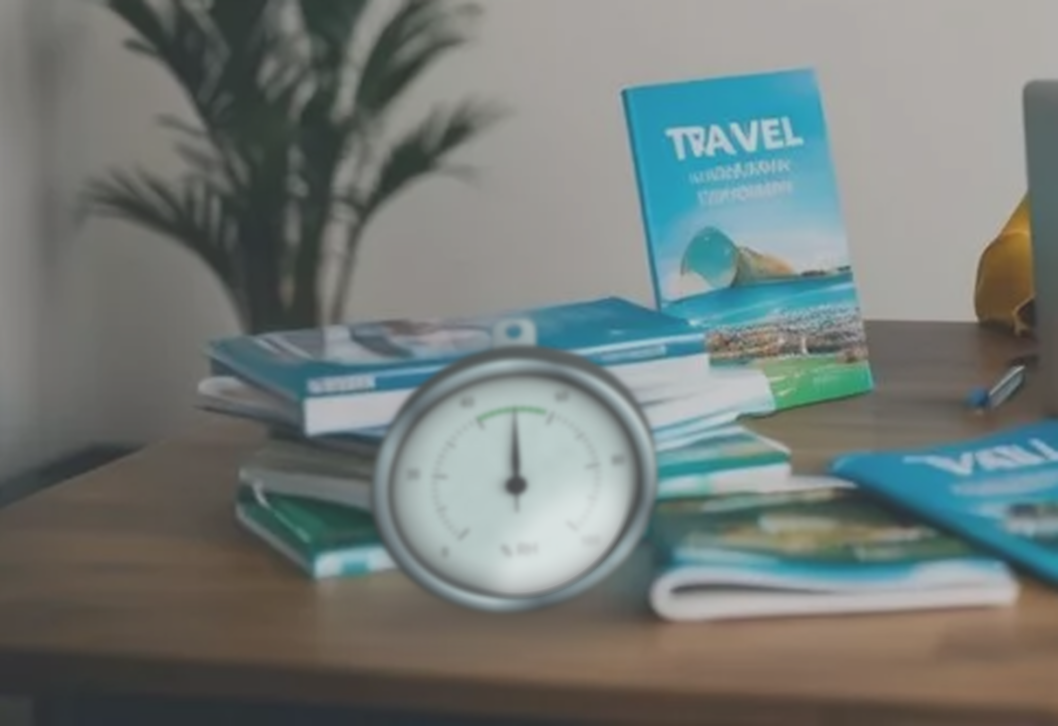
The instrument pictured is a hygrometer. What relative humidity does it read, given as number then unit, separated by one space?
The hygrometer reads 50 %
